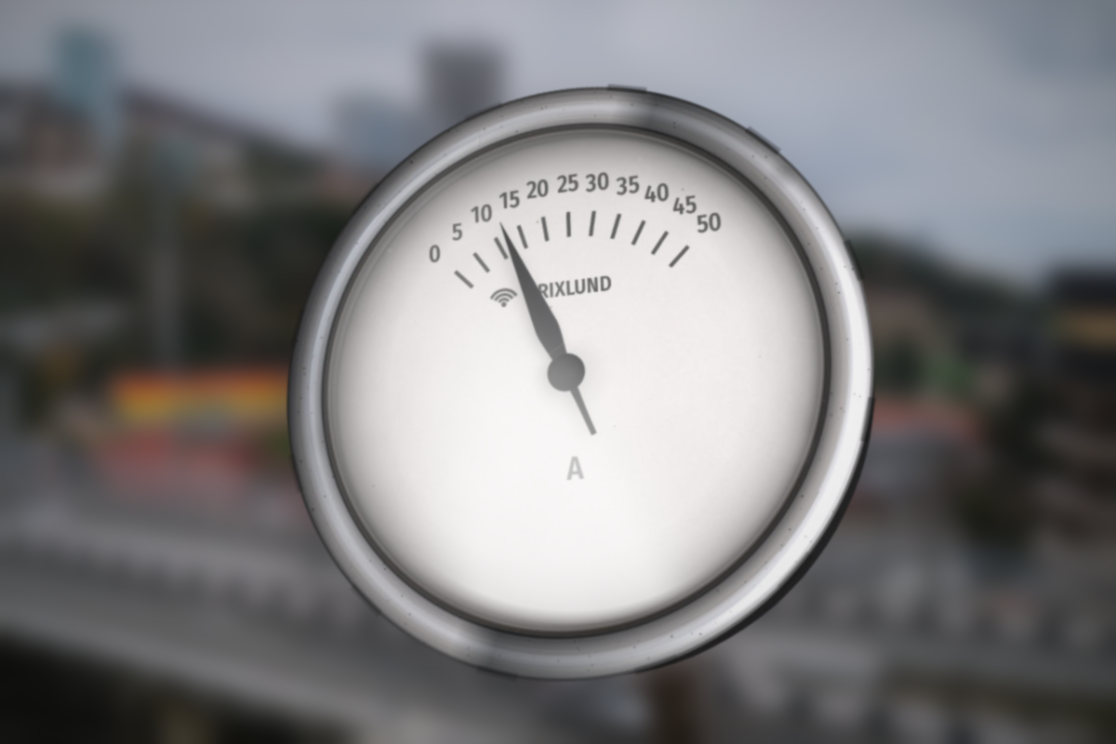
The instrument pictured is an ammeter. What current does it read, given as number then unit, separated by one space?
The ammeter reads 12.5 A
